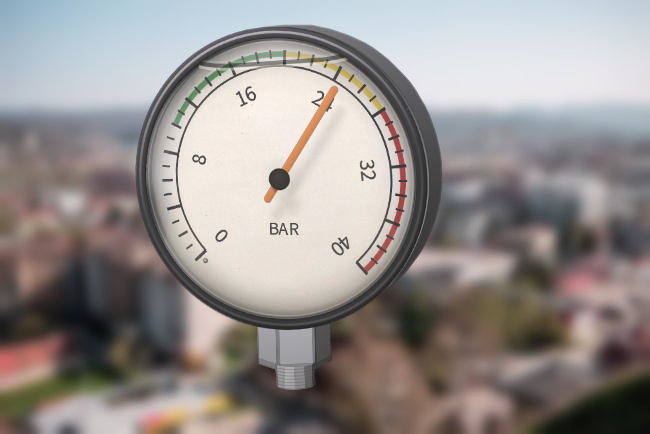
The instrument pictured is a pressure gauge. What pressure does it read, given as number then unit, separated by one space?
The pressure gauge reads 24.5 bar
